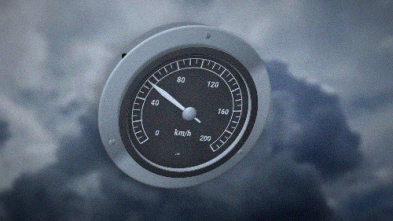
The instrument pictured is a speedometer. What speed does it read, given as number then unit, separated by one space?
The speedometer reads 55 km/h
